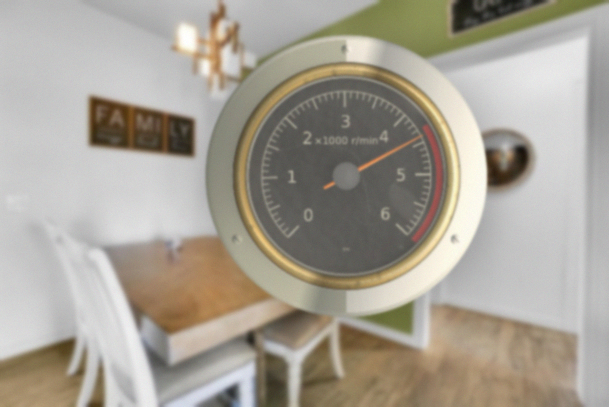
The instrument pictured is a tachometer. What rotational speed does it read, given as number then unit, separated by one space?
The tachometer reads 4400 rpm
